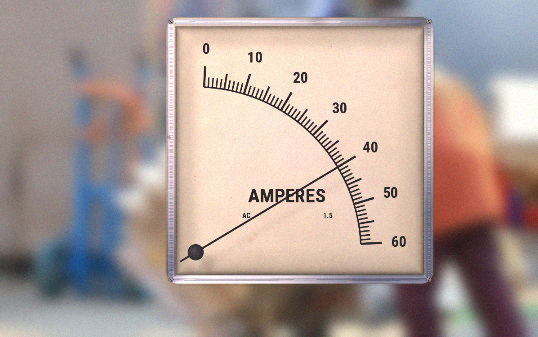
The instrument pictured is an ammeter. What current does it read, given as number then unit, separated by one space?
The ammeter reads 40 A
